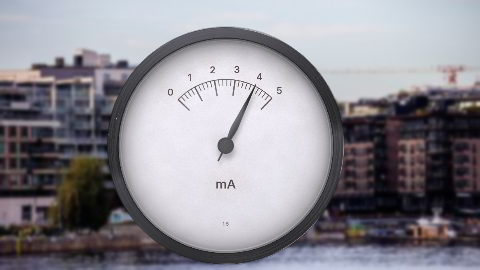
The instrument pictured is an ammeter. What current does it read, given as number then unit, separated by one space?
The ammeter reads 4 mA
